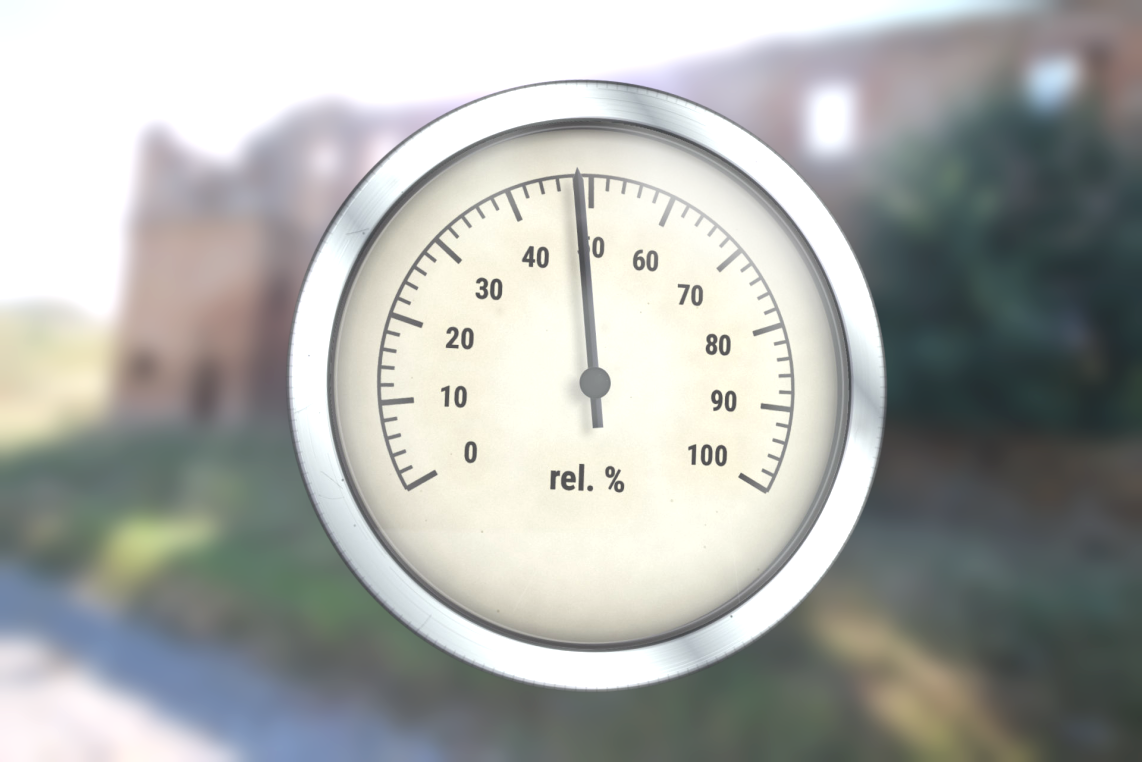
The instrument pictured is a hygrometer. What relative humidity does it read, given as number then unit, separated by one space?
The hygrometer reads 48 %
